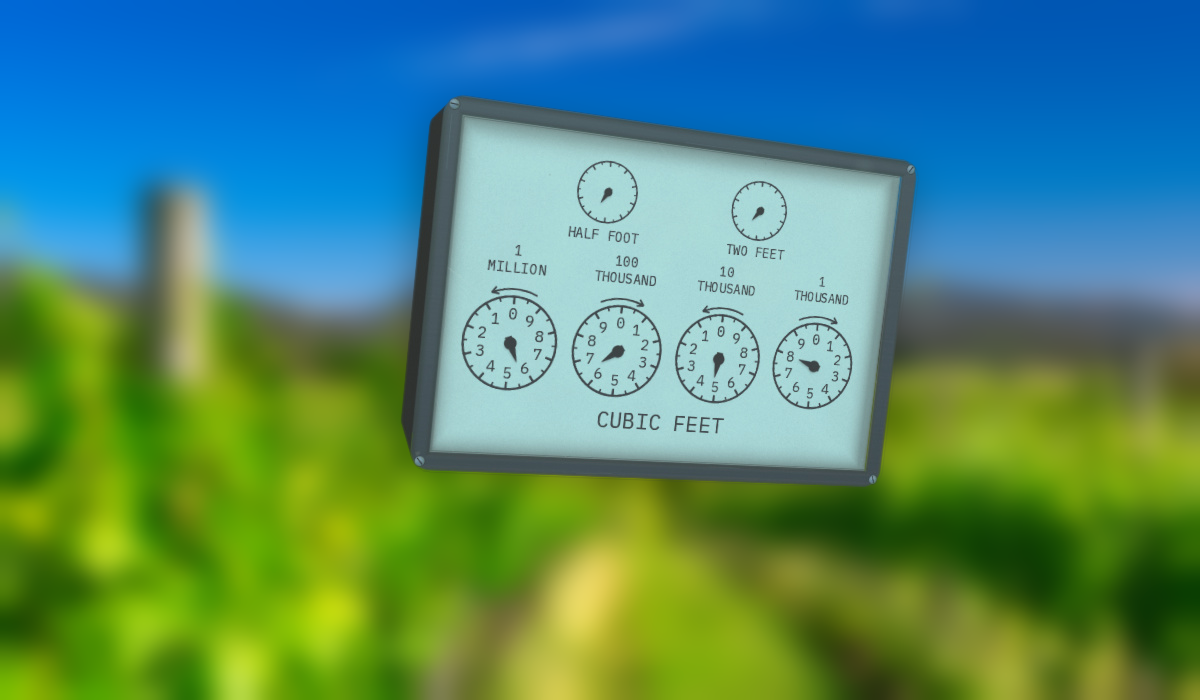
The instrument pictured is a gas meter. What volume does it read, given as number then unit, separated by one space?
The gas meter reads 564800 ft³
